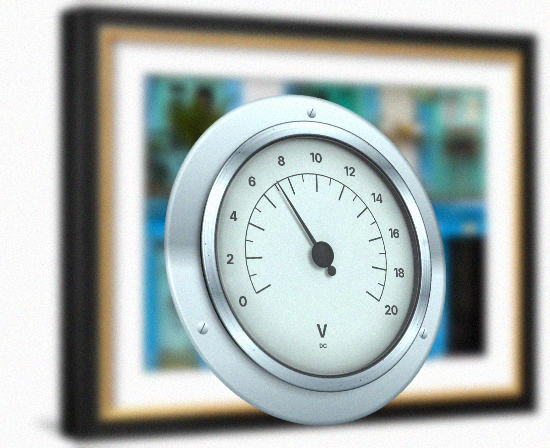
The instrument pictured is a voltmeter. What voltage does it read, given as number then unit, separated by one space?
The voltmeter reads 7 V
